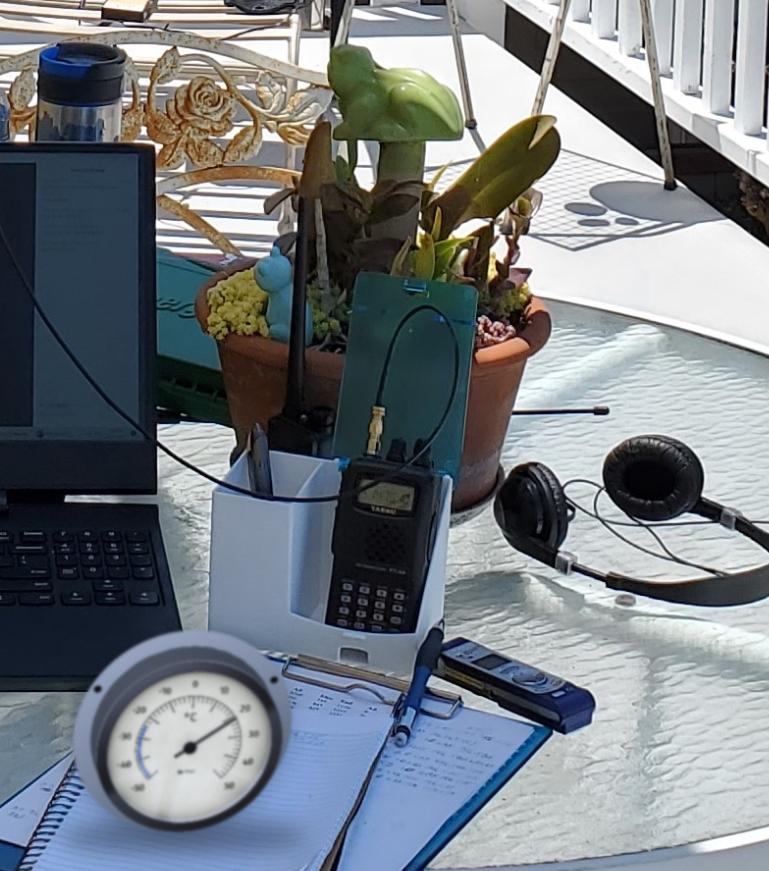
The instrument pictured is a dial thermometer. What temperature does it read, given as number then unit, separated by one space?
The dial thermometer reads 20 °C
